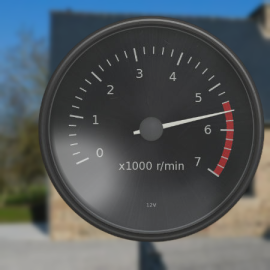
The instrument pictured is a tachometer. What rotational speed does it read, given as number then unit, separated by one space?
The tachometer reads 5600 rpm
